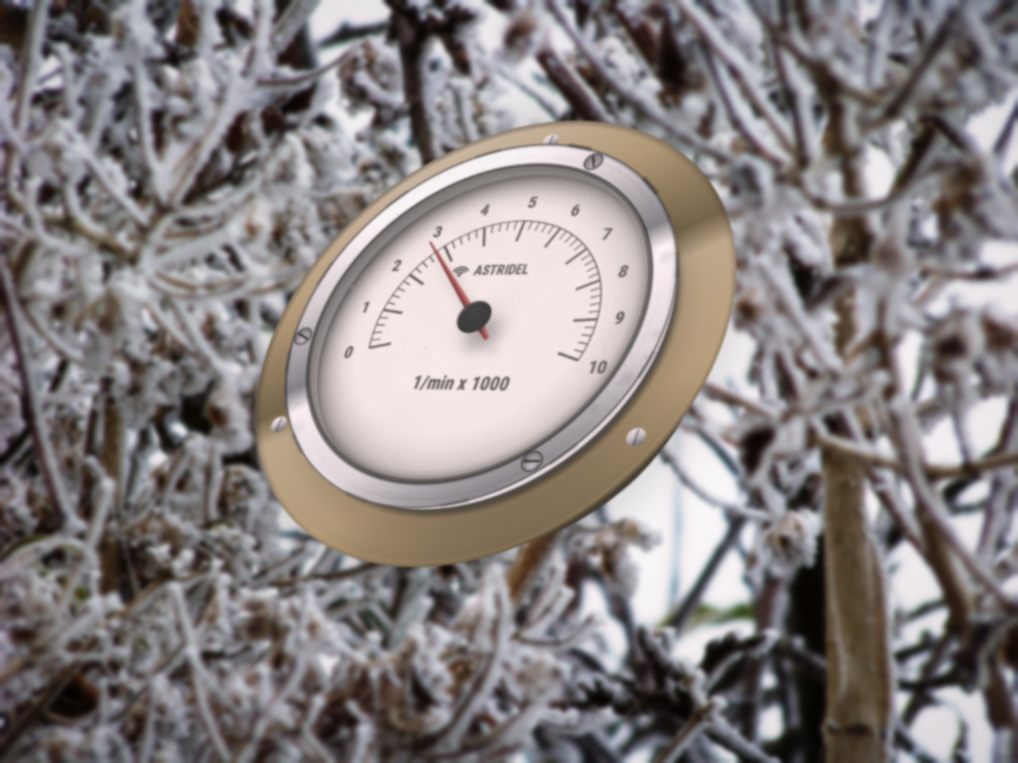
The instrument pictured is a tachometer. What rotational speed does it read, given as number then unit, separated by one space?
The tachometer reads 2800 rpm
